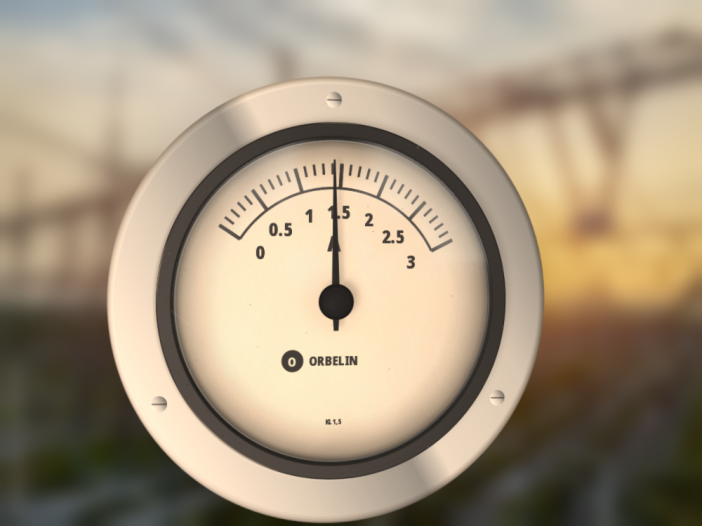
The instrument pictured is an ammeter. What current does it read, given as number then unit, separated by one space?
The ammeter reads 1.4 A
